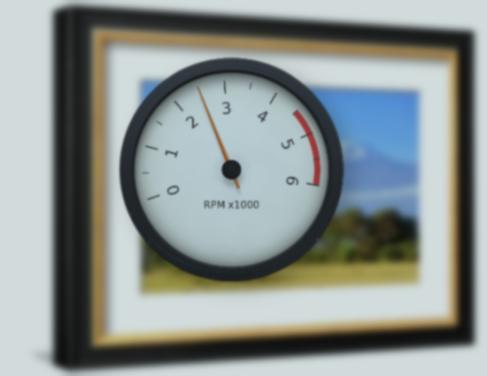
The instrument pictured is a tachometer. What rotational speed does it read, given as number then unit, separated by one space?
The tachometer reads 2500 rpm
